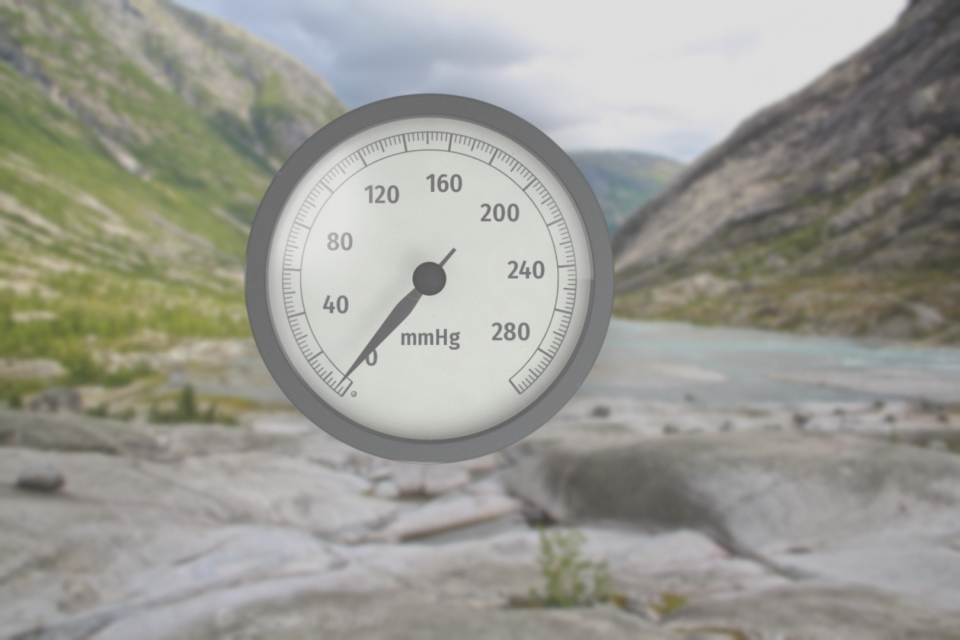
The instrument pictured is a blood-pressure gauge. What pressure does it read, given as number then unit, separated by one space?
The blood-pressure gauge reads 4 mmHg
